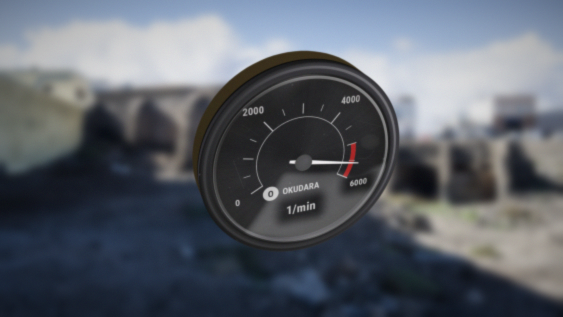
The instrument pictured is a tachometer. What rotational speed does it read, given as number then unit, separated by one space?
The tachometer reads 5500 rpm
